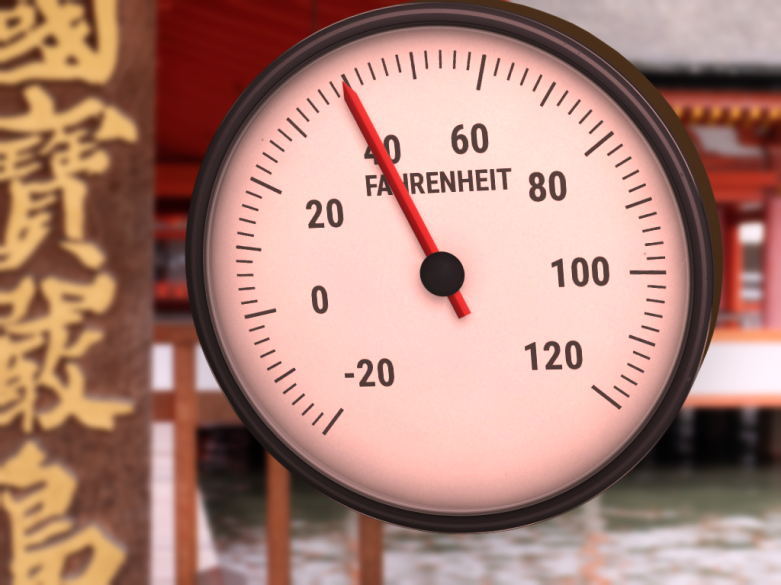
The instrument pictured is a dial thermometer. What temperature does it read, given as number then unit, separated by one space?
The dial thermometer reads 40 °F
